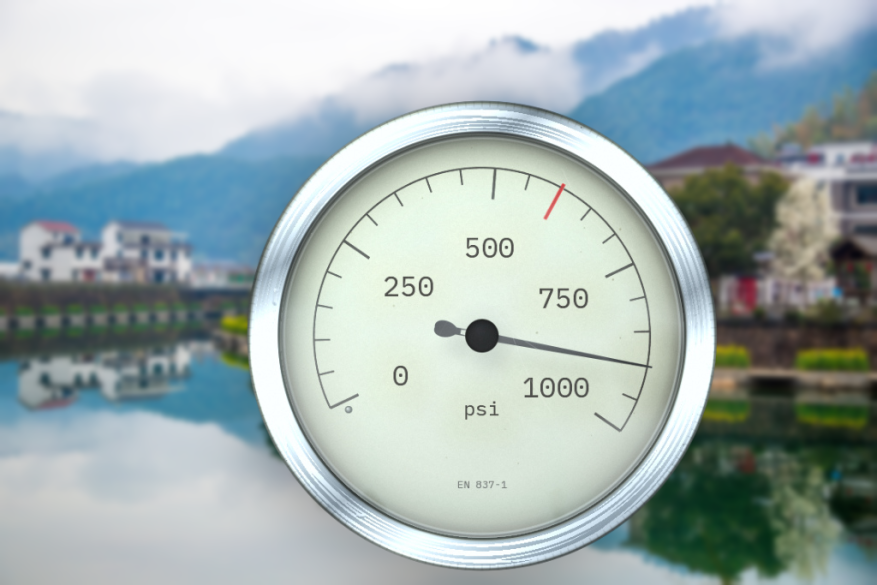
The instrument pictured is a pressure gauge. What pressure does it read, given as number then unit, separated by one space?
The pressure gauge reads 900 psi
